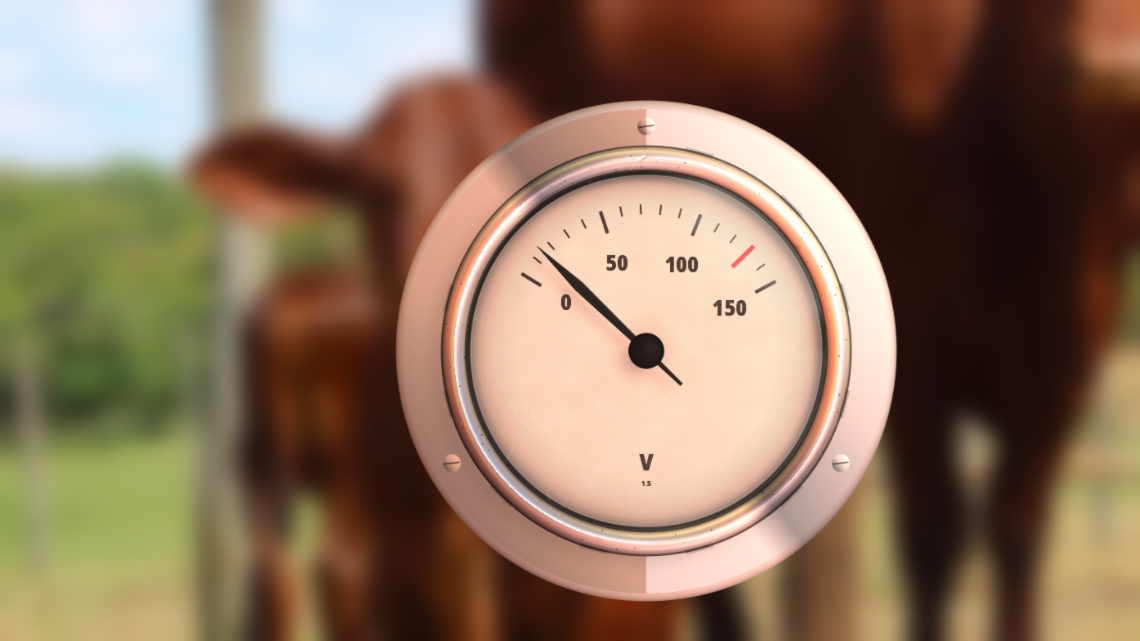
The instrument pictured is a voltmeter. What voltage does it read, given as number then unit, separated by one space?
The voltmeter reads 15 V
